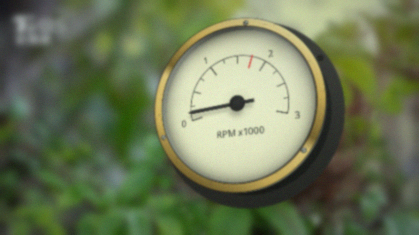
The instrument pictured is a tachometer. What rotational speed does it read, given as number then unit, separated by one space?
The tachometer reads 125 rpm
